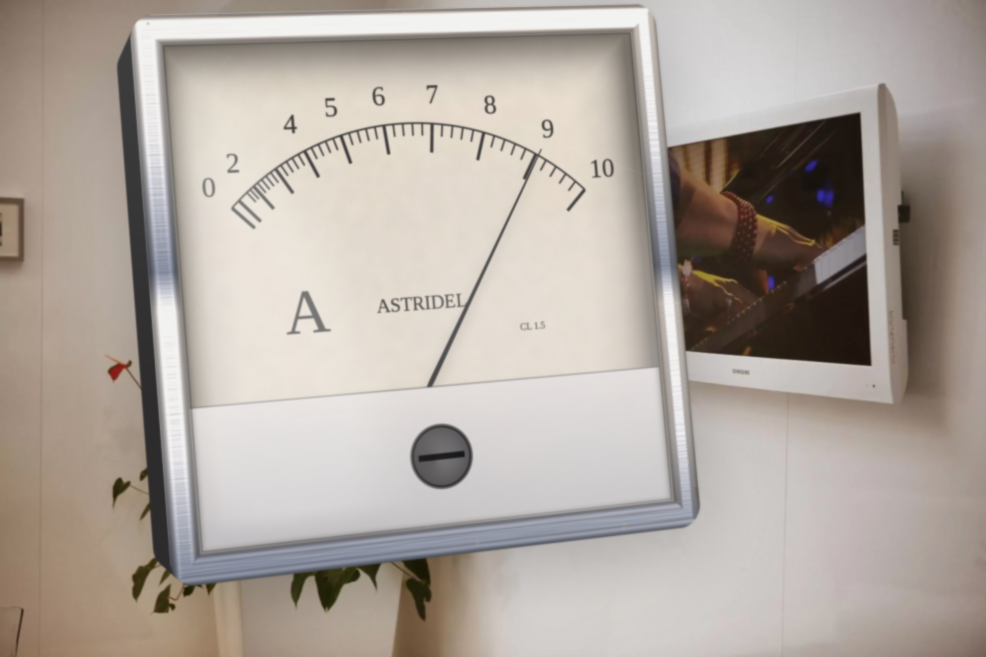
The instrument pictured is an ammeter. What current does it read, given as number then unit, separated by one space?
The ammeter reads 9 A
